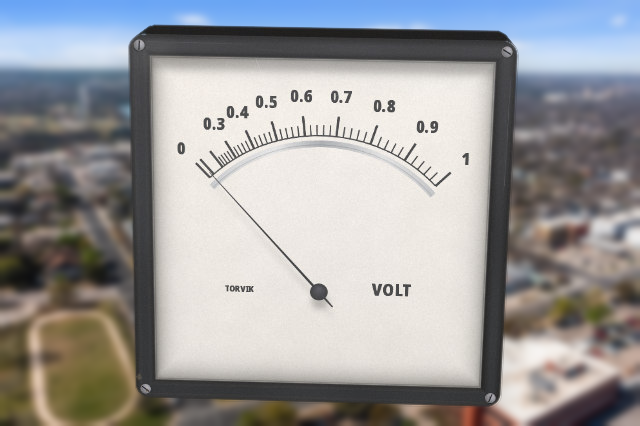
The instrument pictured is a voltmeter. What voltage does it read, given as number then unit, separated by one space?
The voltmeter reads 0.1 V
